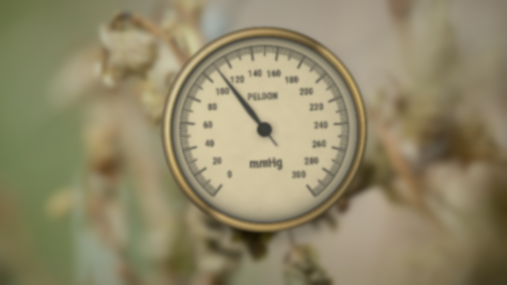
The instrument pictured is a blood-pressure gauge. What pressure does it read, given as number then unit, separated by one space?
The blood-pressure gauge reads 110 mmHg
